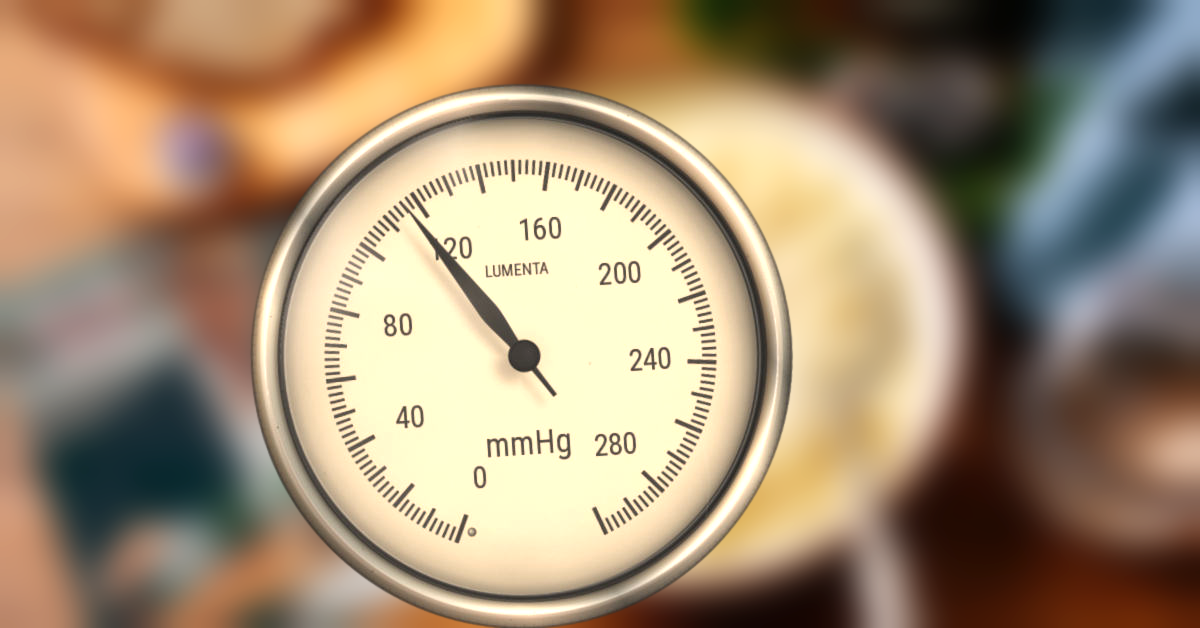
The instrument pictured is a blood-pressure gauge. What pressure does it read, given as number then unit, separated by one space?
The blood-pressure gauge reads 116 mmHg
